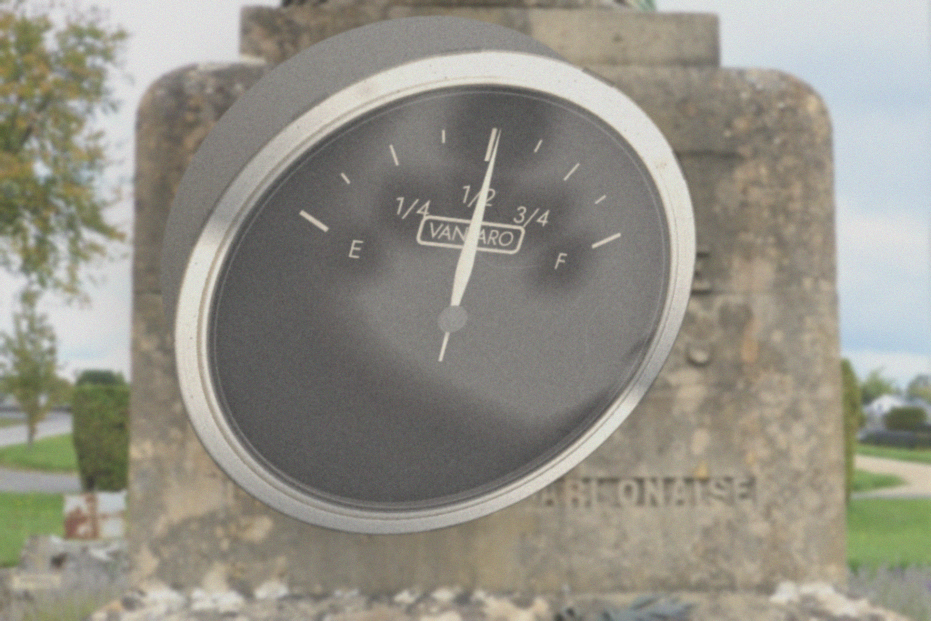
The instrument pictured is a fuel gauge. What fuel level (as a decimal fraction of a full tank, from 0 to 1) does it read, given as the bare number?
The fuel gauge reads 0.5
